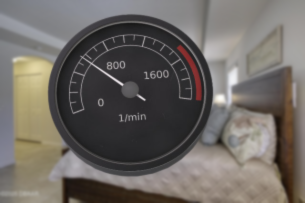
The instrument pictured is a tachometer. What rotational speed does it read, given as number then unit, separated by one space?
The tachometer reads 550 rpm
